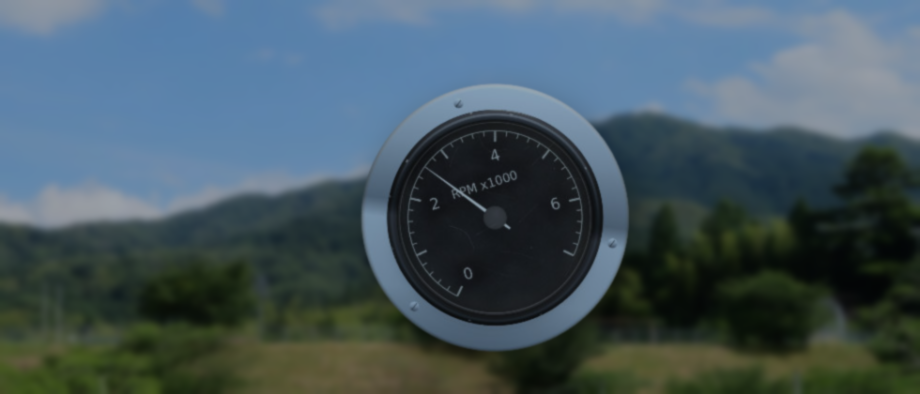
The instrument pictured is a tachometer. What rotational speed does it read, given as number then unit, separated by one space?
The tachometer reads 2600 rpm
